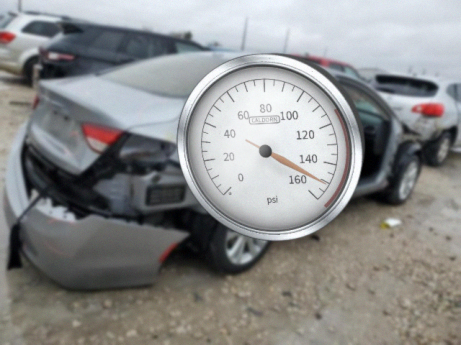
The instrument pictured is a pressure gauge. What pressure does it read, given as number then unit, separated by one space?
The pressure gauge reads 150 psi
